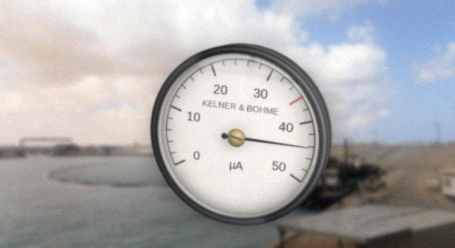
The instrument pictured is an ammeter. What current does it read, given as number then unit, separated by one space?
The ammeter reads 44 µA
